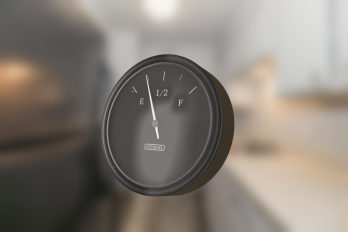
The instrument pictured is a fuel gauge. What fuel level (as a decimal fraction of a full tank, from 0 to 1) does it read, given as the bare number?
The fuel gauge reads 0.25
